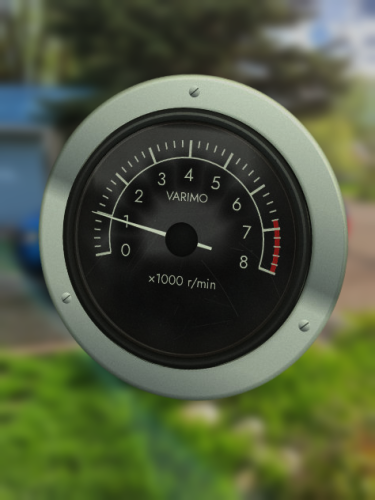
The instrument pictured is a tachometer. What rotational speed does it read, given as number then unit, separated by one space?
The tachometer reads 1000 rpm
